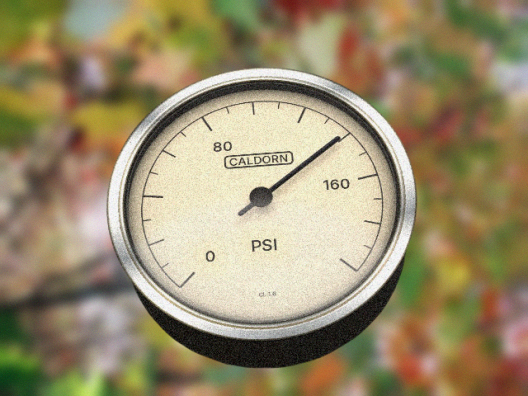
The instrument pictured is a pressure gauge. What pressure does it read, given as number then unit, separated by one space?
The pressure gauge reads 140 psi
